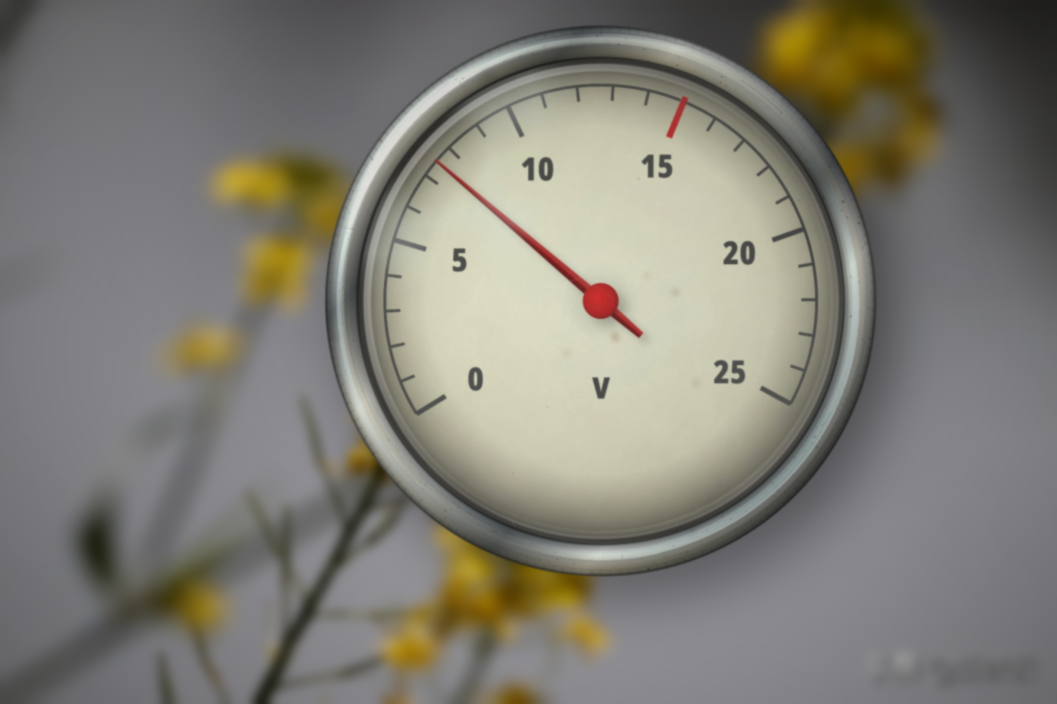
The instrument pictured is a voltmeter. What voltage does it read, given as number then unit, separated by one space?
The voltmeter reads 7.5 V
